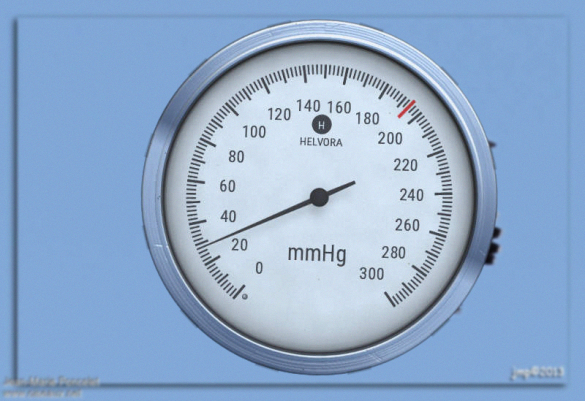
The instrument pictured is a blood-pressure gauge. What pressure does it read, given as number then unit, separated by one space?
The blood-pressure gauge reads 28 mmHg
